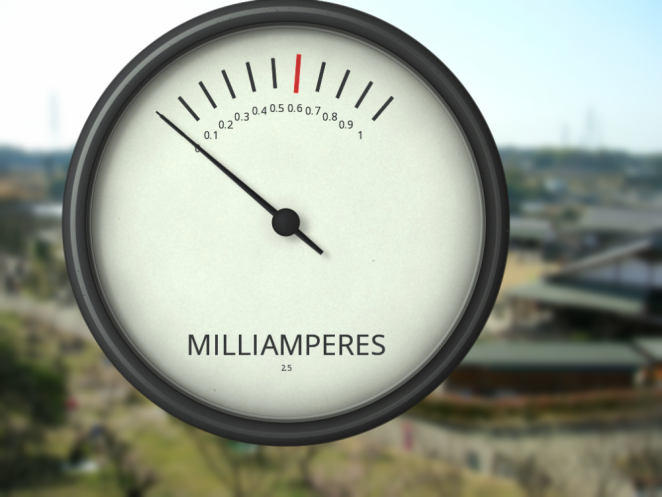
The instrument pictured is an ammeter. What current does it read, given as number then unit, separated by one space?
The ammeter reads 0 mA
